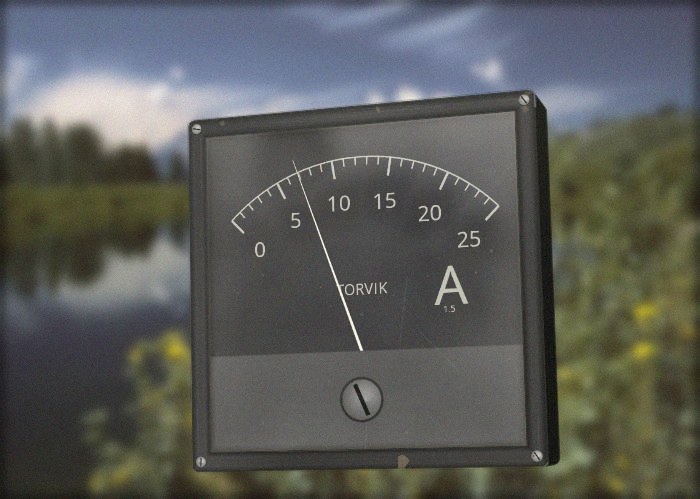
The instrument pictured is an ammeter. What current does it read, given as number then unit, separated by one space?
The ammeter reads 7 A
